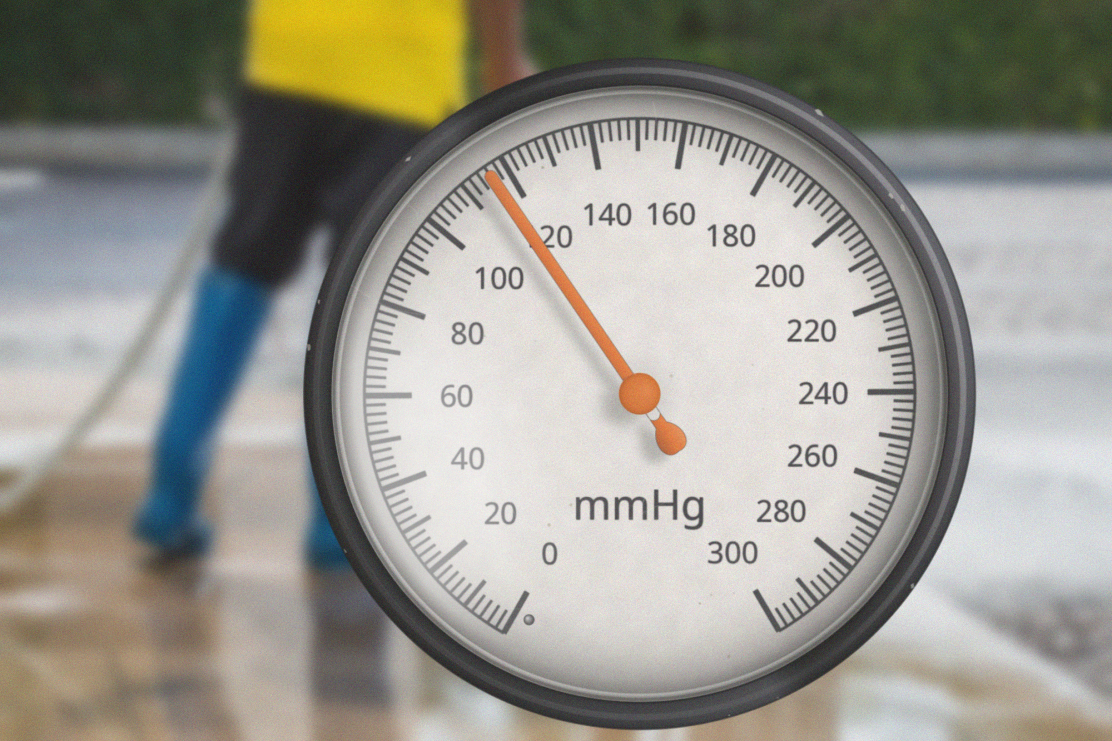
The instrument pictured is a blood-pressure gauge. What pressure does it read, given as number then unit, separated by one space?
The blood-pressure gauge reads 116 mmHg
